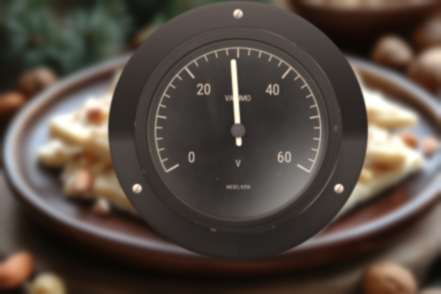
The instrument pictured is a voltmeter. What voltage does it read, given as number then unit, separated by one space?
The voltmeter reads 29 V
